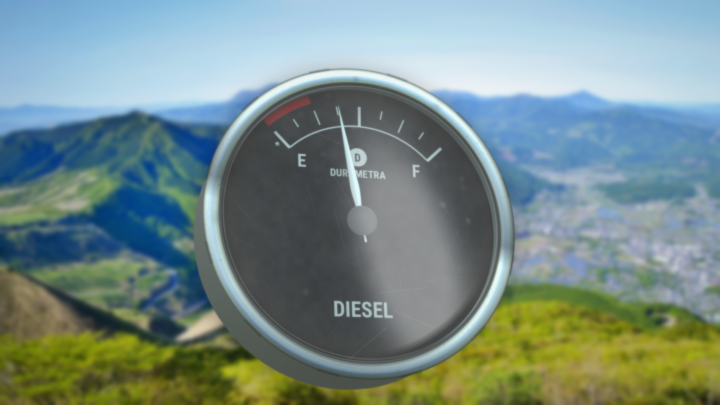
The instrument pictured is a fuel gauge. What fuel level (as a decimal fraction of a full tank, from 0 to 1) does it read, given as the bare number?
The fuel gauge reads 0.375
